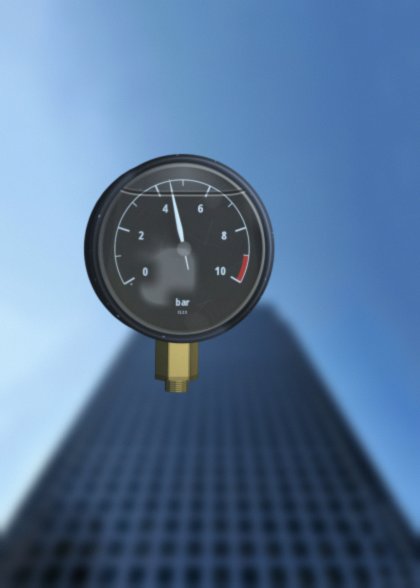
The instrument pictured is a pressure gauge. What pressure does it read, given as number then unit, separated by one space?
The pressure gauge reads 4.5 bar
